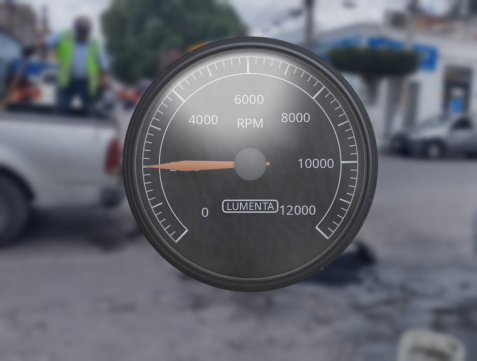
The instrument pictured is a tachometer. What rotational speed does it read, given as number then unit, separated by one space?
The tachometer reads 2000 rpm
